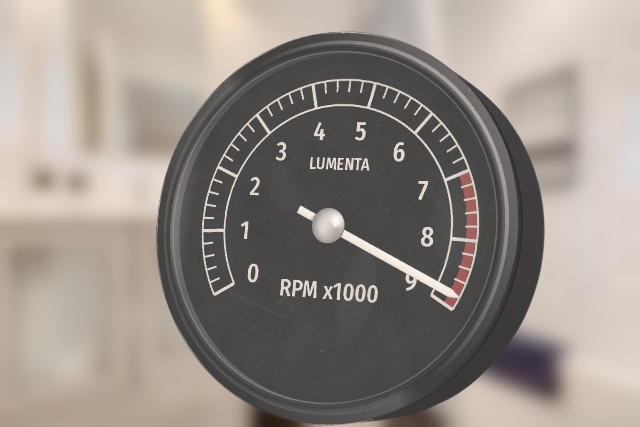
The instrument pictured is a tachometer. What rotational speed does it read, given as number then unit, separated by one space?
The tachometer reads 8800 rpm
